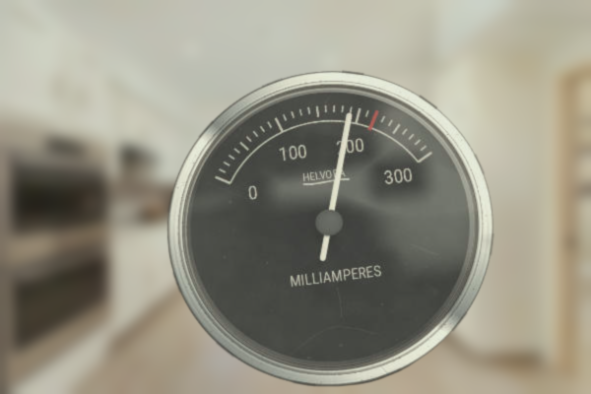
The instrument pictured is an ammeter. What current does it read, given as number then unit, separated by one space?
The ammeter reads 190 mA
